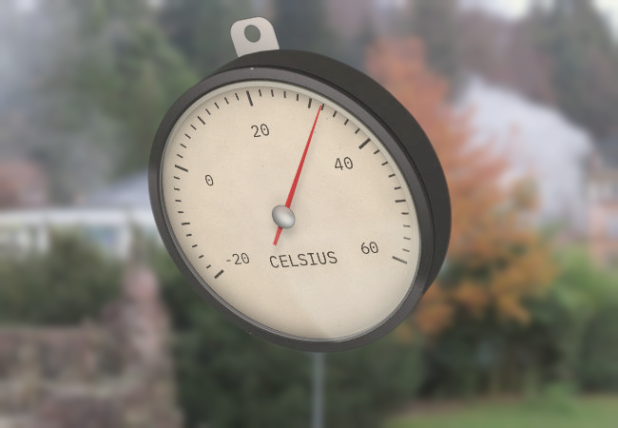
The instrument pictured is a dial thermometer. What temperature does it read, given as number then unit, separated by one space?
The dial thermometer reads 32 °C
